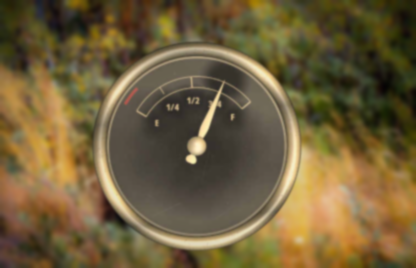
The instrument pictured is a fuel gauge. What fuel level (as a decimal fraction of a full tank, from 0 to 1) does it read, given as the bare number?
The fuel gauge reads 0.75
